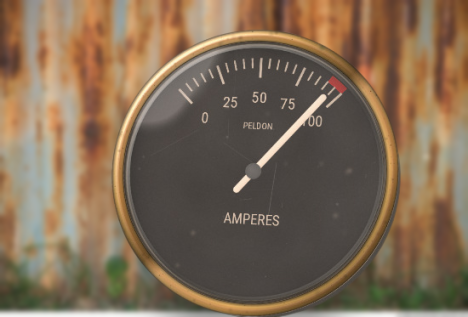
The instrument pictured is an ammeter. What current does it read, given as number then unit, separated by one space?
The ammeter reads 95 A
